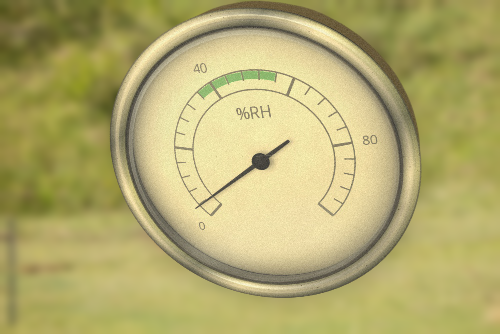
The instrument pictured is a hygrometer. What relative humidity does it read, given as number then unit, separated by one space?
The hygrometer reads 4 %
